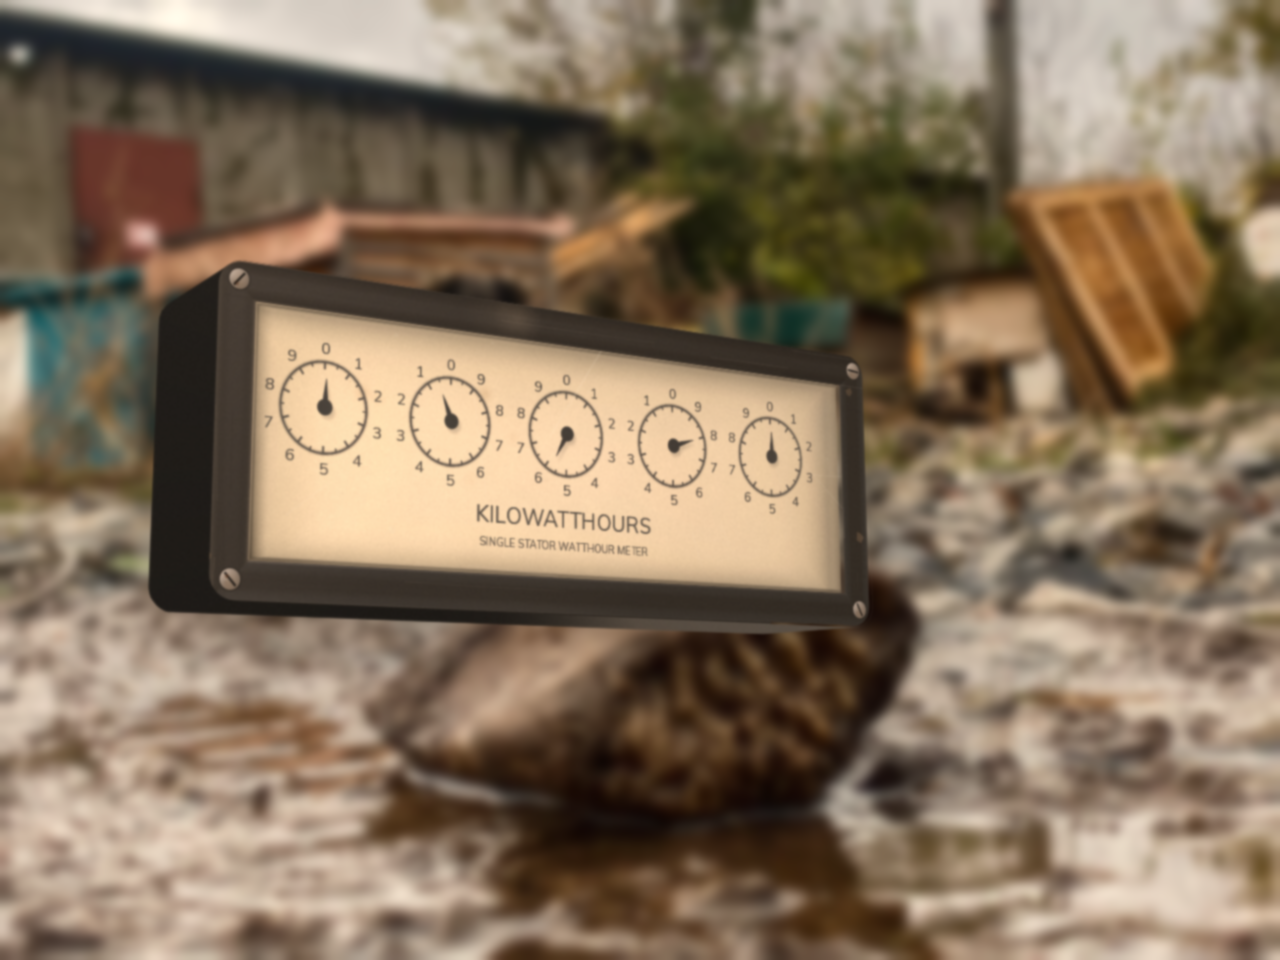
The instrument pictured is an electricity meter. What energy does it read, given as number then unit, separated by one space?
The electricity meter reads 580 kWh
